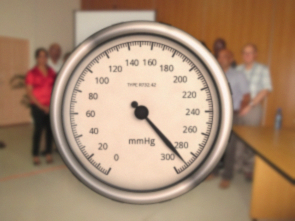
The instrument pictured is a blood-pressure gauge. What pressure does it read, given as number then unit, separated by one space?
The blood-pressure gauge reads 290 mmHg
